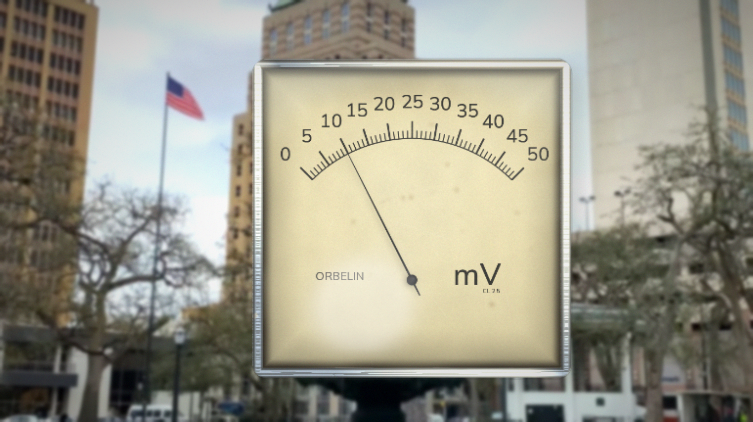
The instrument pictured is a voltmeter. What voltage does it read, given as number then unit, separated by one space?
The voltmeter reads 10 mV
